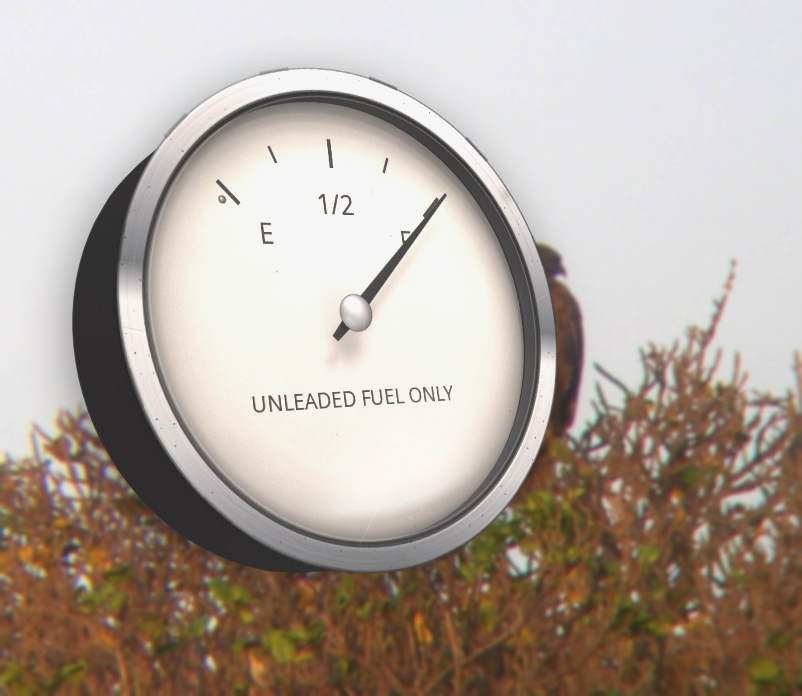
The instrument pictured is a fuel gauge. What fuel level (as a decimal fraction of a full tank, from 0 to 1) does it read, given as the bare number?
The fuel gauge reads 1
